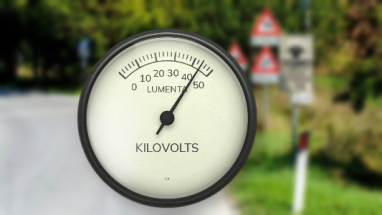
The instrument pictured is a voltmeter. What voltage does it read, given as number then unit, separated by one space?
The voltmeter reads 44 kV
